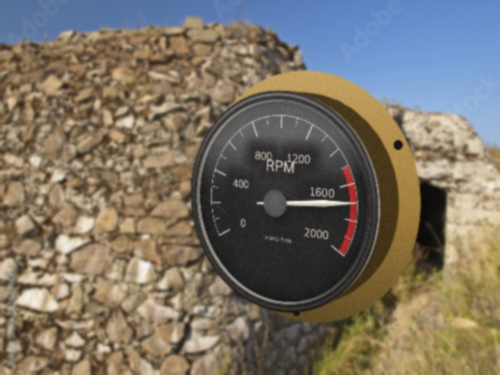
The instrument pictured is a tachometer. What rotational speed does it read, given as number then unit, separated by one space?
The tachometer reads 1700 rpm
